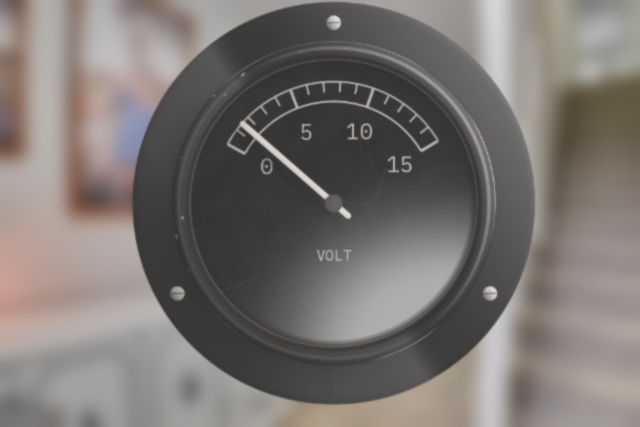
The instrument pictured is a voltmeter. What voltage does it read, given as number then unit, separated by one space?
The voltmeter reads 1.5 V
